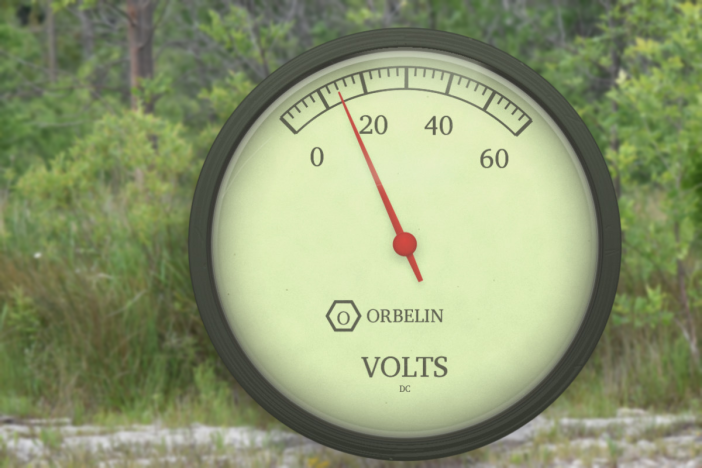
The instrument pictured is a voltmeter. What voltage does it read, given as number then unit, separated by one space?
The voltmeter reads 14 V
